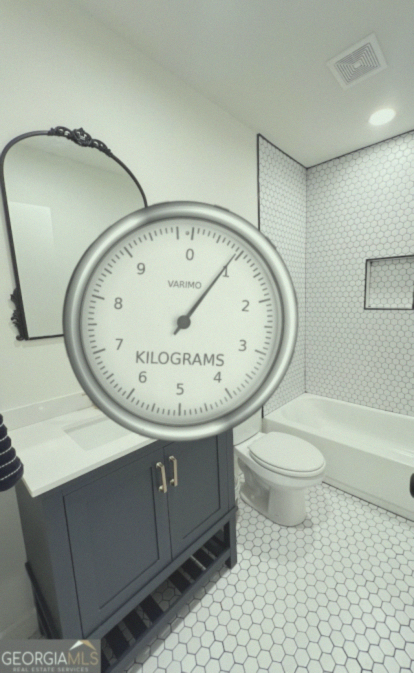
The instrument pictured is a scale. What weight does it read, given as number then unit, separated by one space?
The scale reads 0.9 kg
